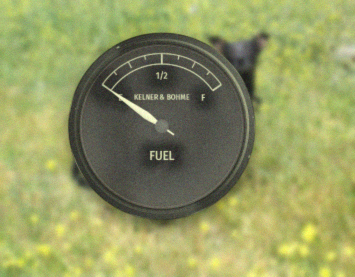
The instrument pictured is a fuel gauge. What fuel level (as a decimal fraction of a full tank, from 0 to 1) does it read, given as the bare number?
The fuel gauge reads 0
